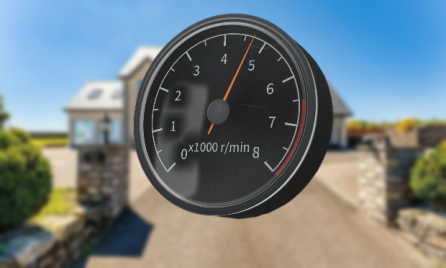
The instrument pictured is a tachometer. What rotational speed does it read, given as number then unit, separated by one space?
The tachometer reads 4750 rpm
